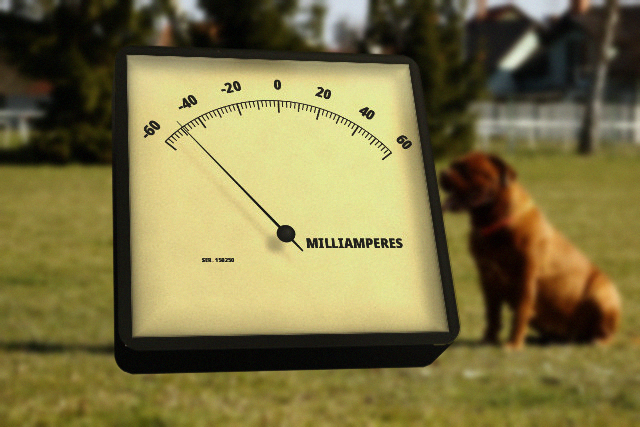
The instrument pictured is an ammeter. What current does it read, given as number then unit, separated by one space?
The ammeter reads -50 mA
